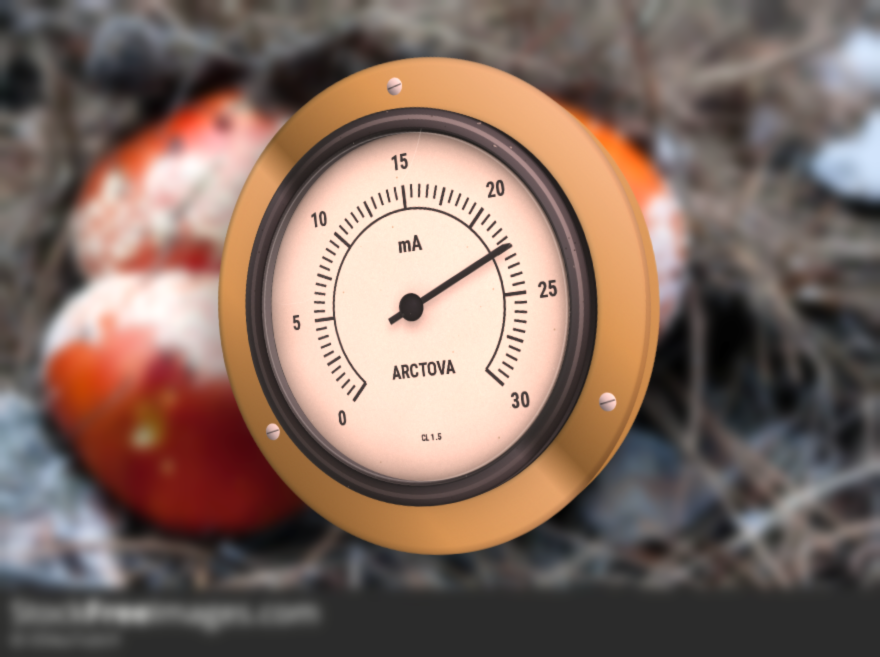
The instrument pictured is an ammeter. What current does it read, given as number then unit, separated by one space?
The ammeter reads 22.5 mA
